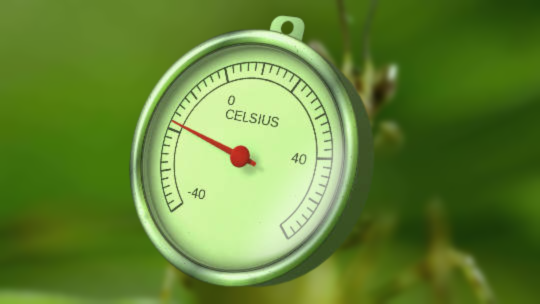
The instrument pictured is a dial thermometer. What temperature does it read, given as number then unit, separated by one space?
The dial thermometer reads -18 °C
